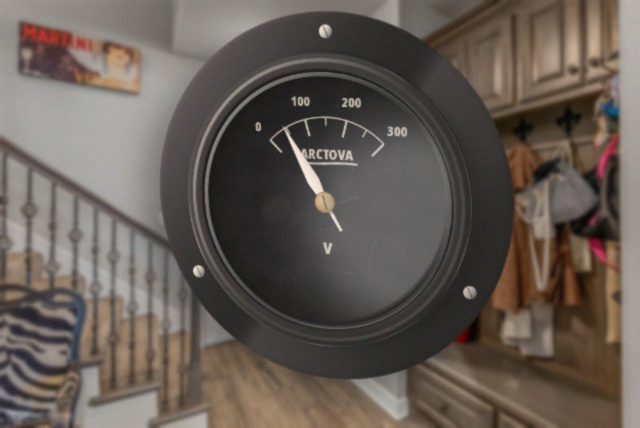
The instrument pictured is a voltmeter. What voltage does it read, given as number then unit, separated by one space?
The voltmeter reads 50 V
